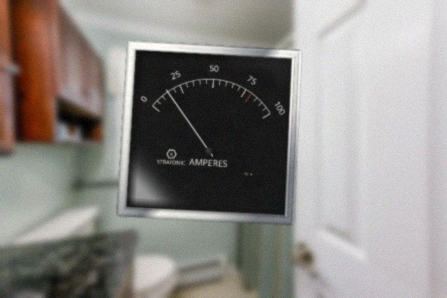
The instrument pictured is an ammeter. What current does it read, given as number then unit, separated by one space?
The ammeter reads 15 A
